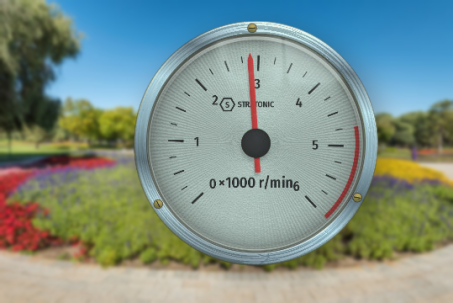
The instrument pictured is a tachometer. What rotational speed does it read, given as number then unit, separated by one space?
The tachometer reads 2875 rpm
